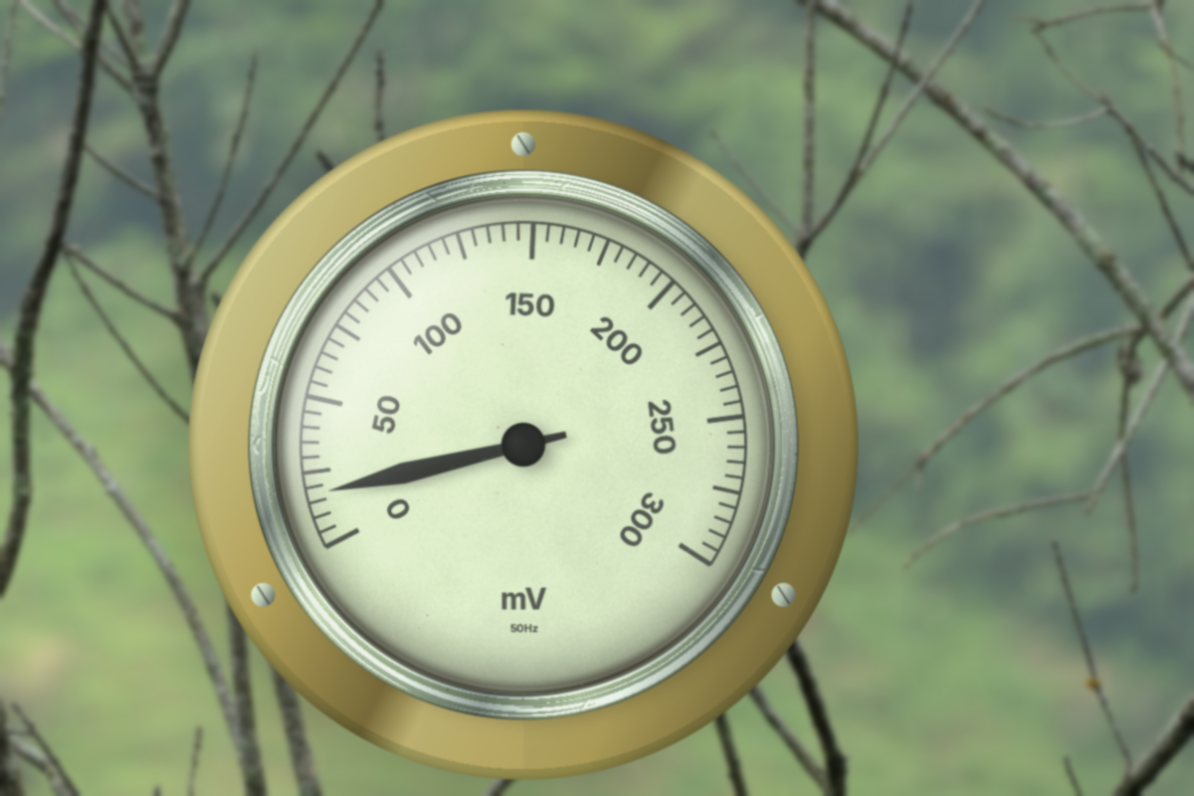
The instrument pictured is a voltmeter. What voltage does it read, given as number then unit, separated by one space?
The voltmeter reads 17.5 mV
